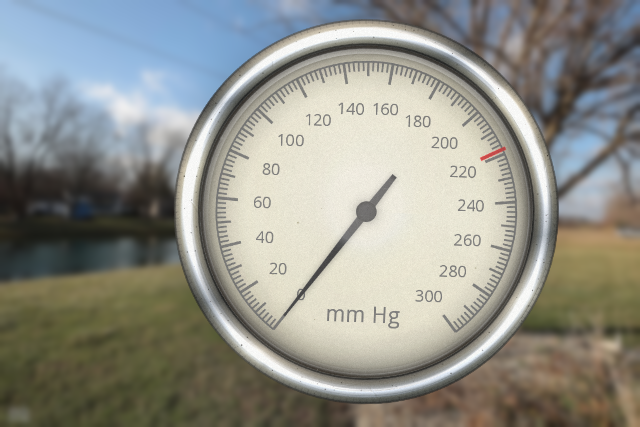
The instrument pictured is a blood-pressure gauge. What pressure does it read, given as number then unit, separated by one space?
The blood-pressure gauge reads 0 mmHg
